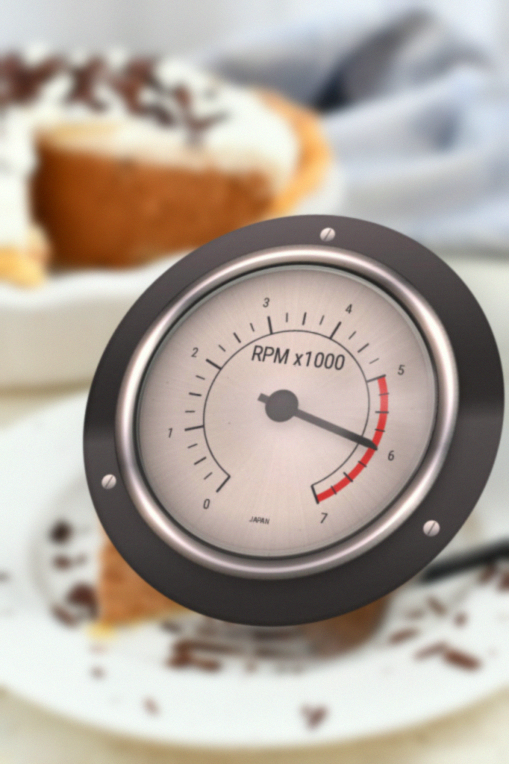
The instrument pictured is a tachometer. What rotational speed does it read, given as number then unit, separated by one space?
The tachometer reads 6000 rpm
